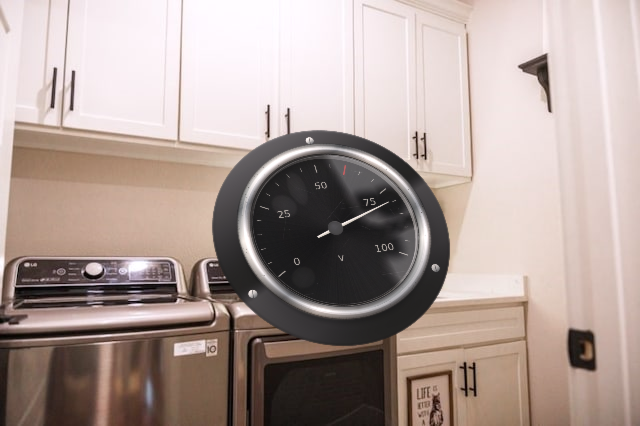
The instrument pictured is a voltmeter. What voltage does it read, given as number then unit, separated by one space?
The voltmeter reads 80 V
